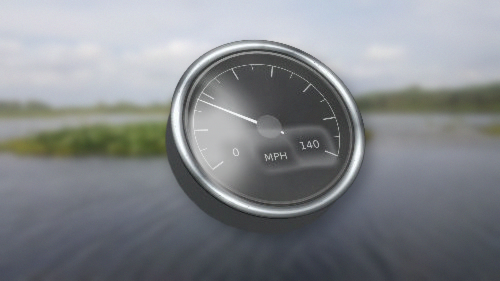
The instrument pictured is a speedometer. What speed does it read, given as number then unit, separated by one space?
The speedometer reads 35 mph
